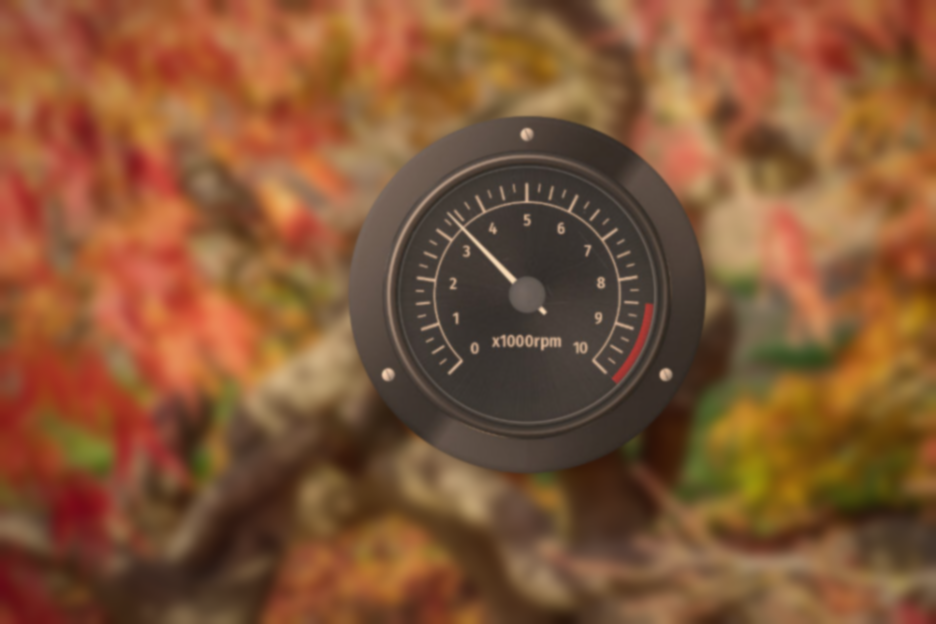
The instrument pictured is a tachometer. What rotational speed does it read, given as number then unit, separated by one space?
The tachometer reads 3375 rpm
